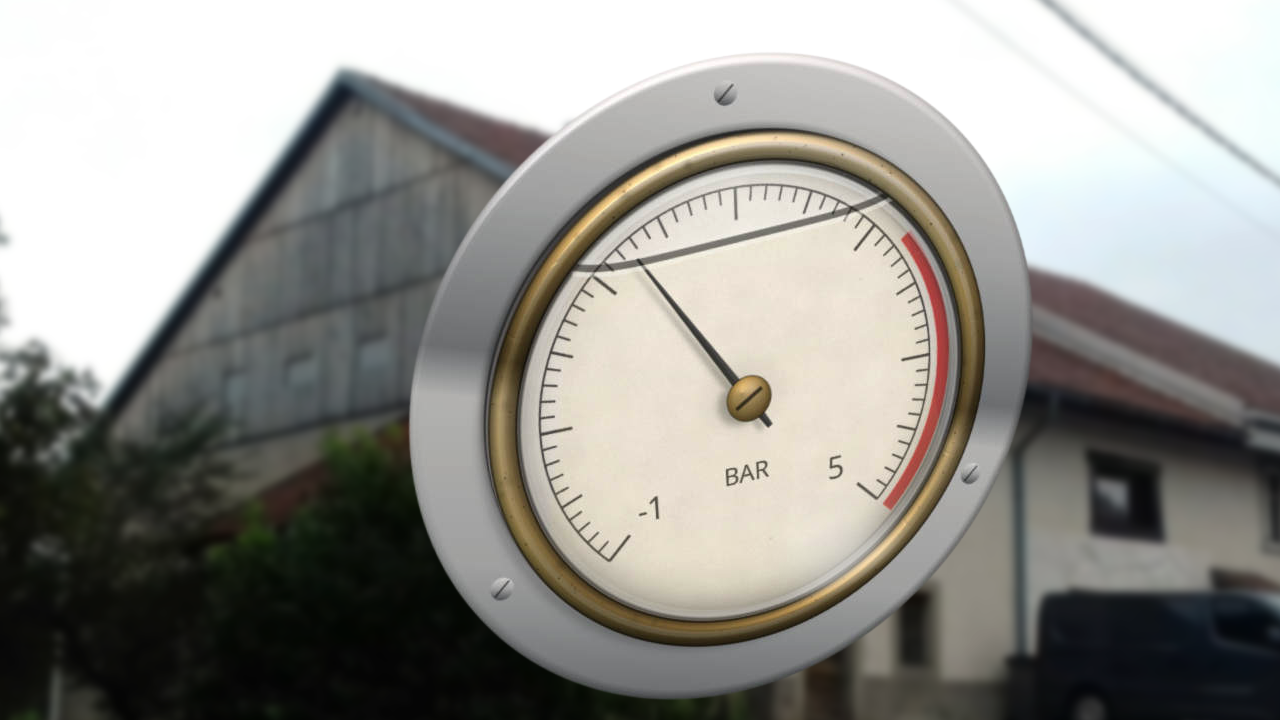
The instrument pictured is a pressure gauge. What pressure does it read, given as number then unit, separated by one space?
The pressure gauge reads 1.25 bar
